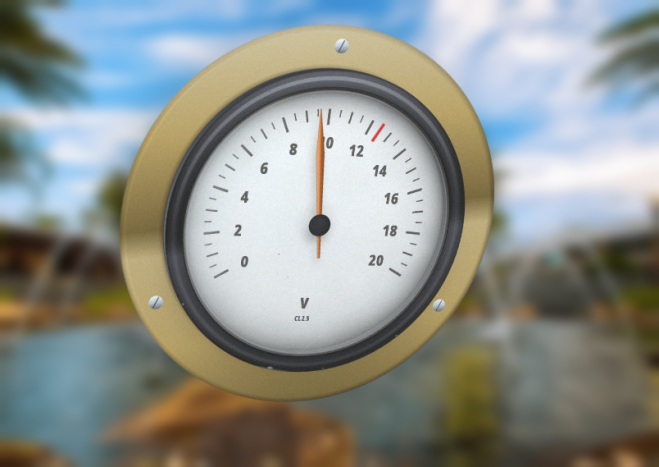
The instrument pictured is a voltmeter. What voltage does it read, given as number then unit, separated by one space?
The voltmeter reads 9.5 V
